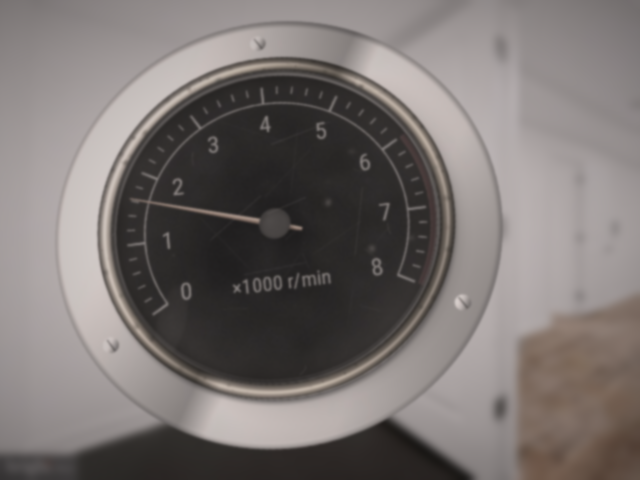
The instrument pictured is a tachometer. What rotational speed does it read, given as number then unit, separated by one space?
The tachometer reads 1600 rpm
